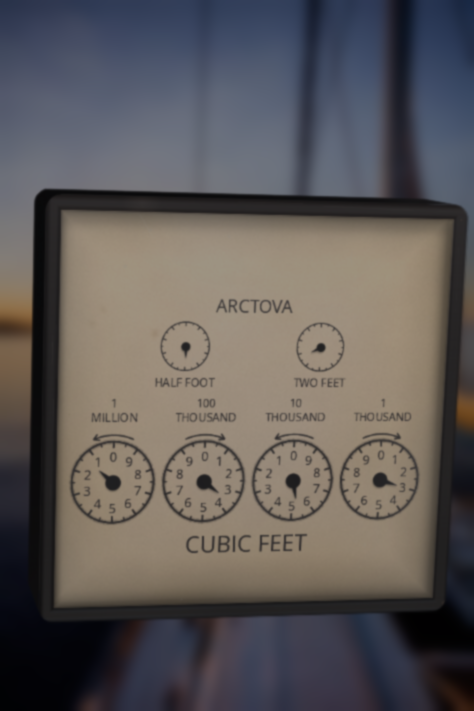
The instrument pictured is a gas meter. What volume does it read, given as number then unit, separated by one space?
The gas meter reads 135300 ft³
